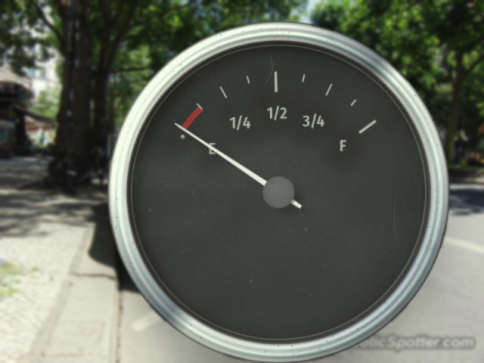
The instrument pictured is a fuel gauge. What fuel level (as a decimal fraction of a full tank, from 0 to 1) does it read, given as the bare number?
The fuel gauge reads 0
